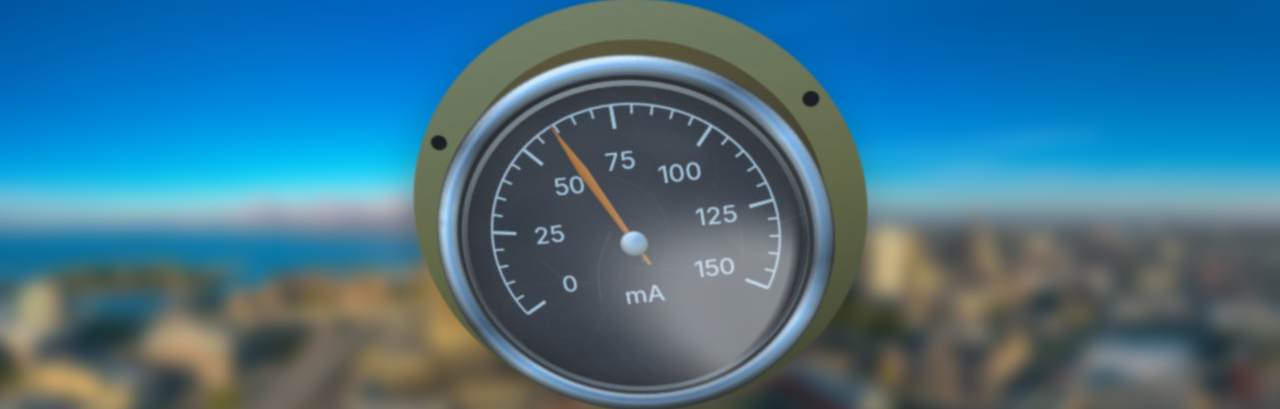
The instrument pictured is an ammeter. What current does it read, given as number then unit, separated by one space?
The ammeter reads 60 mA
